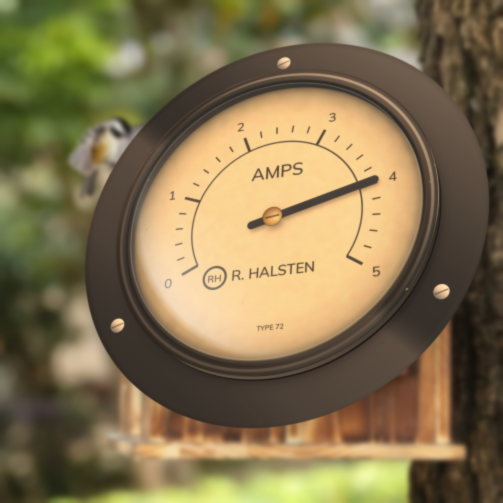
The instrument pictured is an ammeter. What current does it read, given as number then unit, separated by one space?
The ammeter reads 4 A
